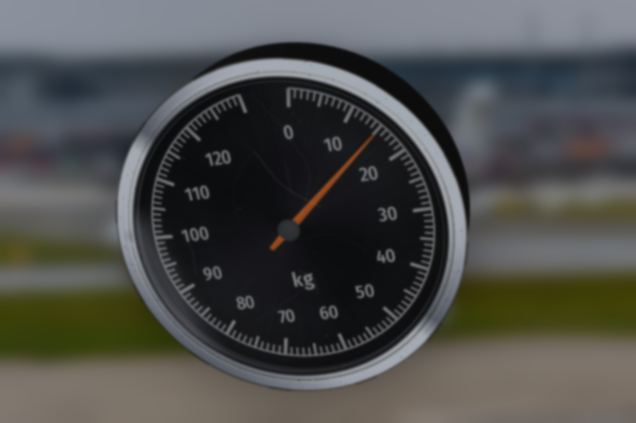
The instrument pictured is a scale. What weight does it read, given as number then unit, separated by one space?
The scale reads 15 kg
